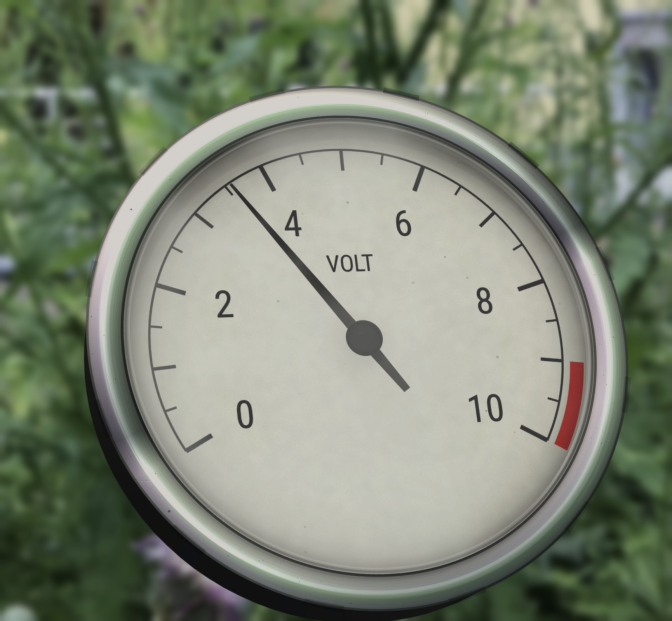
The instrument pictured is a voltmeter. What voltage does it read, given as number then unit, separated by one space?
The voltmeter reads 3.5 V
